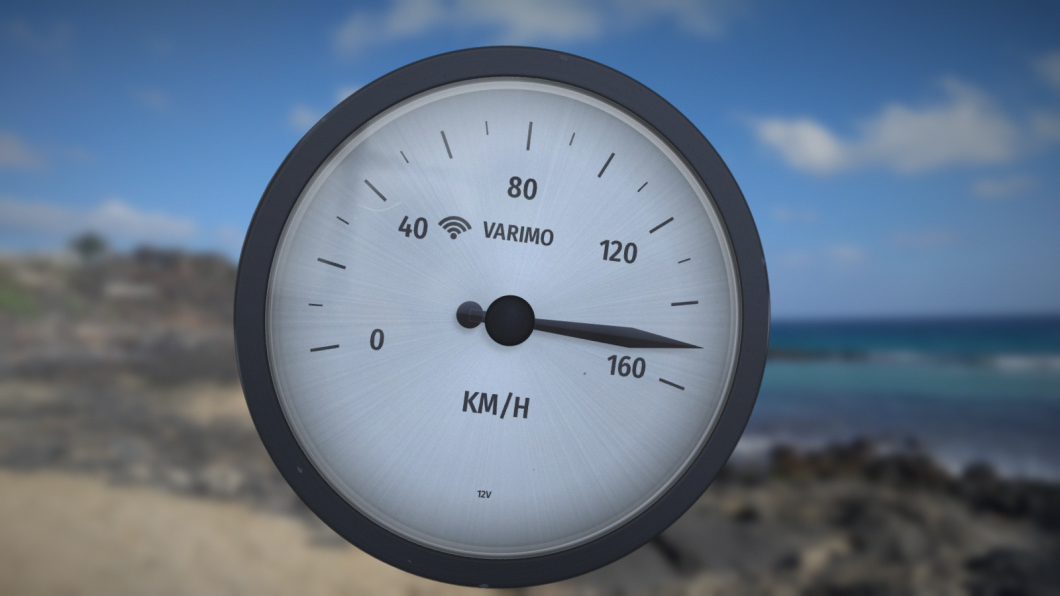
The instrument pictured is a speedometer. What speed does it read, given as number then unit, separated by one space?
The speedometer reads 150 km/h
